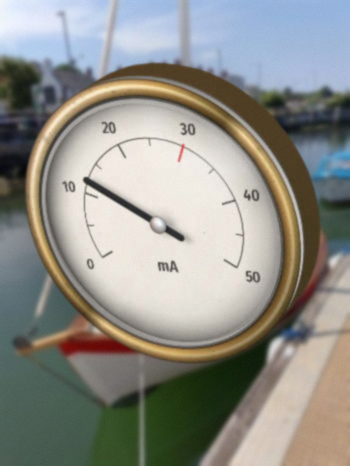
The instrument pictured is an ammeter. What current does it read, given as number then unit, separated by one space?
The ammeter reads 12.5 mA
